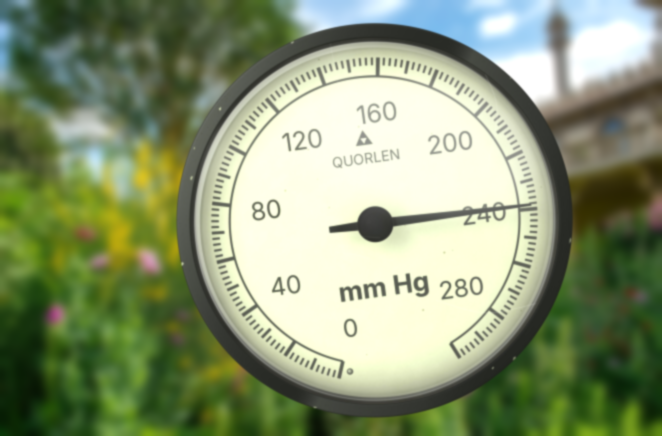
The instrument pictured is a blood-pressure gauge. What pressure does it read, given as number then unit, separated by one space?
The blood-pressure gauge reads 238 mmHg
